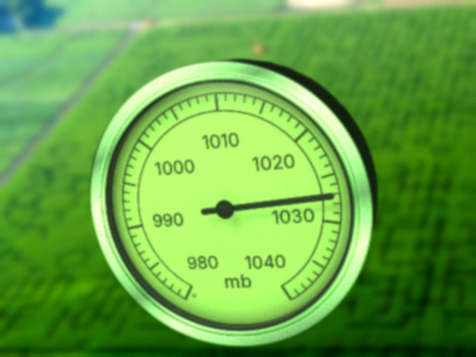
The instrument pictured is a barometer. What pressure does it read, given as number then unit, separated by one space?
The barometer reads 1027 mbar
